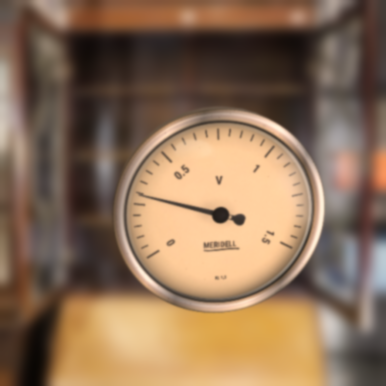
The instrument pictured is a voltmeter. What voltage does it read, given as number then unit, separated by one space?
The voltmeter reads 0.3 V
